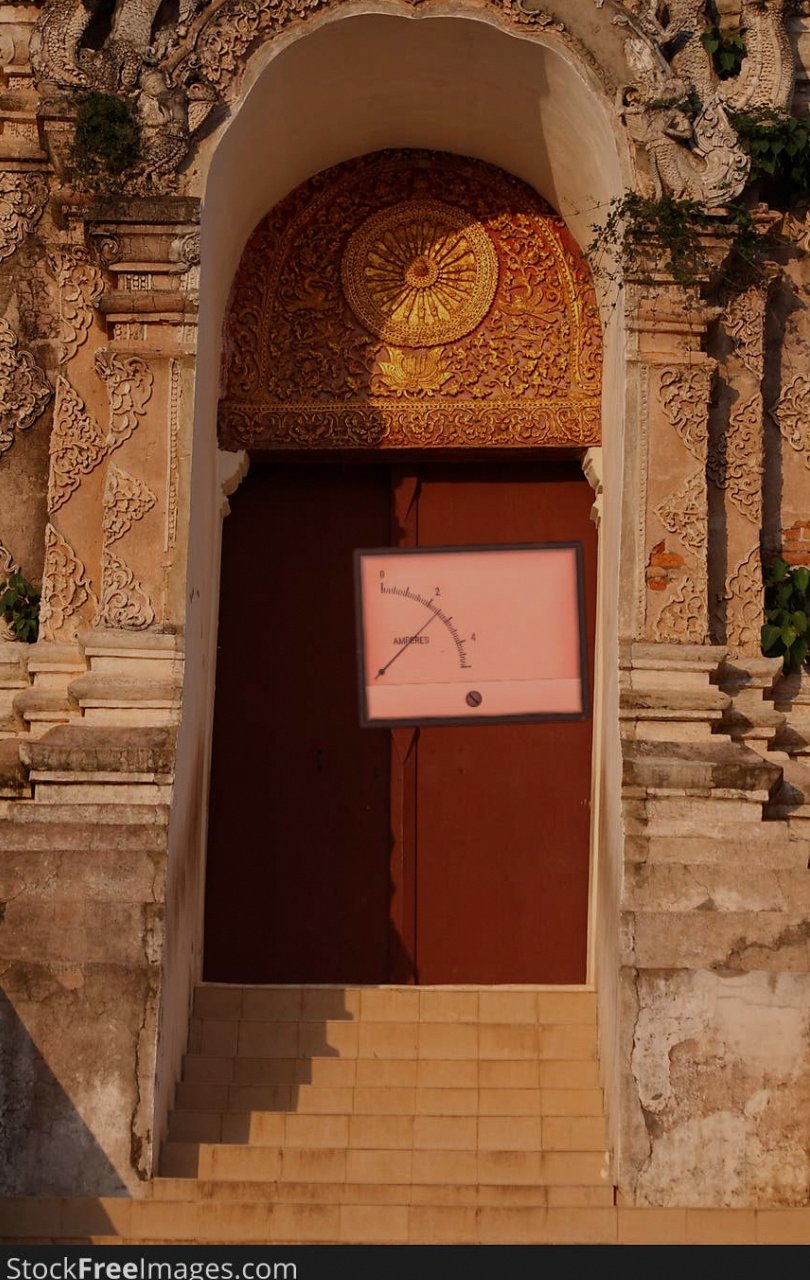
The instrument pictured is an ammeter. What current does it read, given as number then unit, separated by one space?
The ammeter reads 2.5 A
